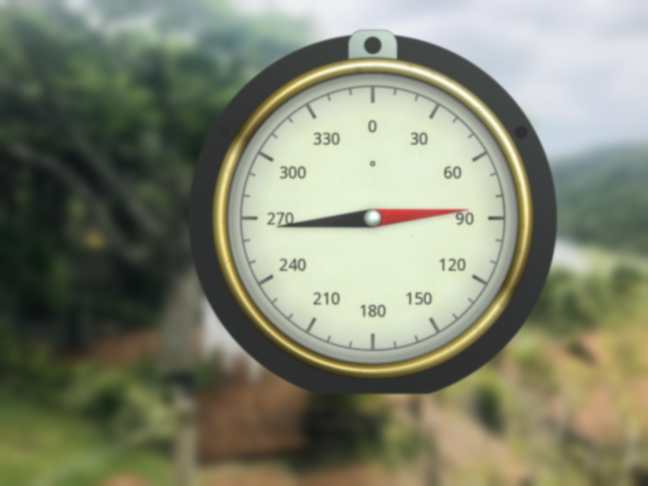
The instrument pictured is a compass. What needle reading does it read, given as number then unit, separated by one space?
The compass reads 85 °
